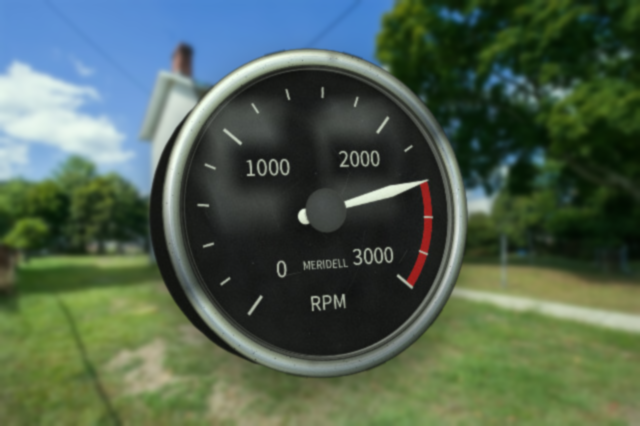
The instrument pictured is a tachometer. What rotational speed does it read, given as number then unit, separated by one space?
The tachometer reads 2400 rpm
